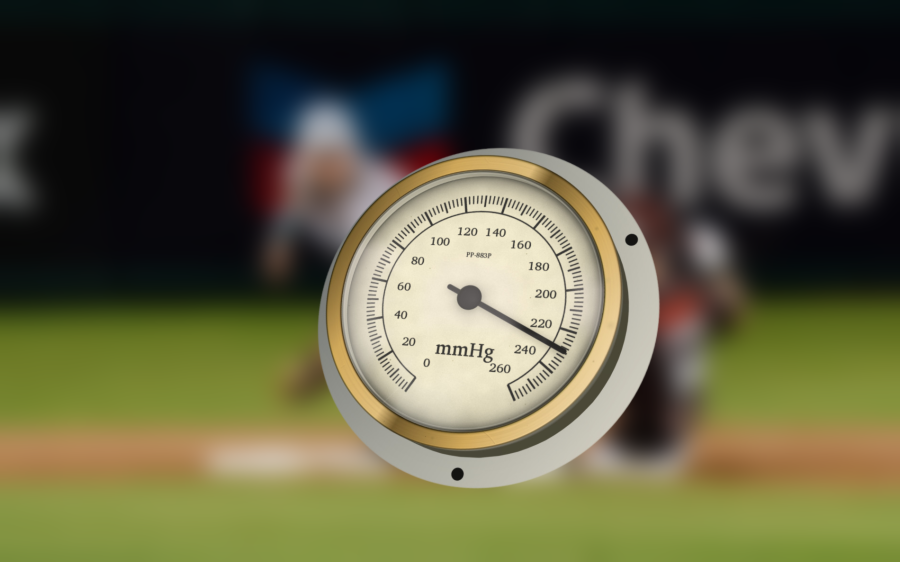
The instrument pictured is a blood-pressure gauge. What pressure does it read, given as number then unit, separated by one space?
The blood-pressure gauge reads 230 mmHg
